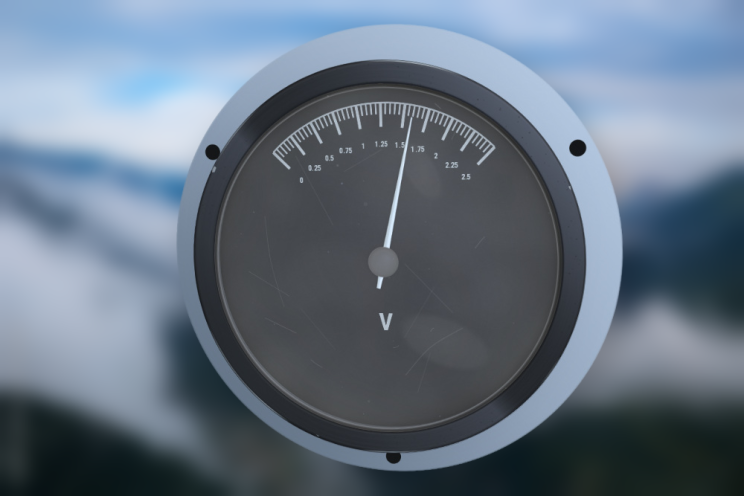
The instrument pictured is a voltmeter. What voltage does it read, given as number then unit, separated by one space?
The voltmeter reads 1.6 V
